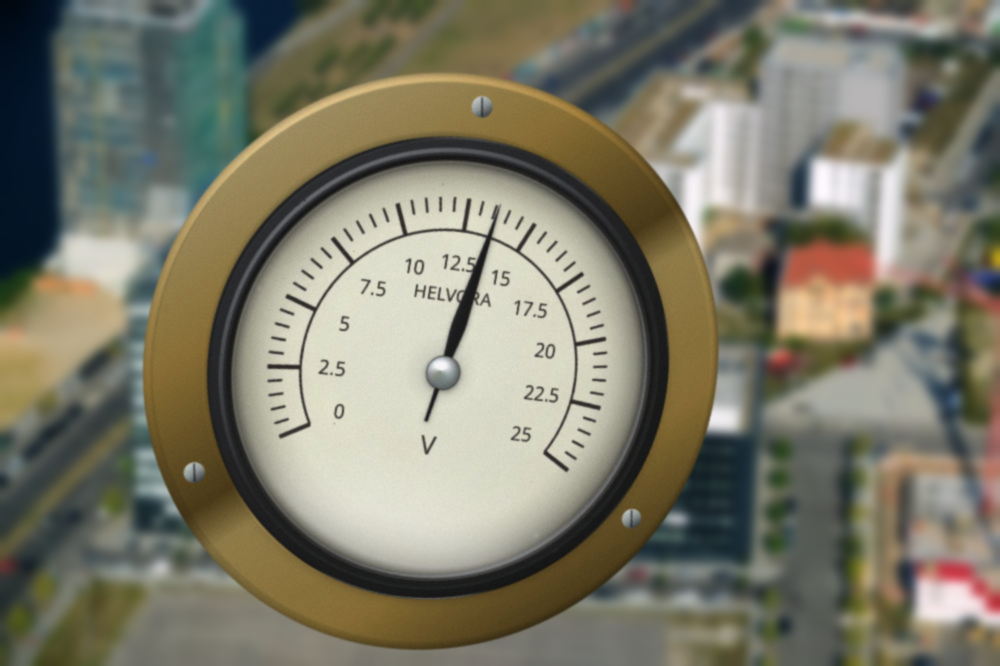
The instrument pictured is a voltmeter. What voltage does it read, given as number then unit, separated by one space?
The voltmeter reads 13.5 V
